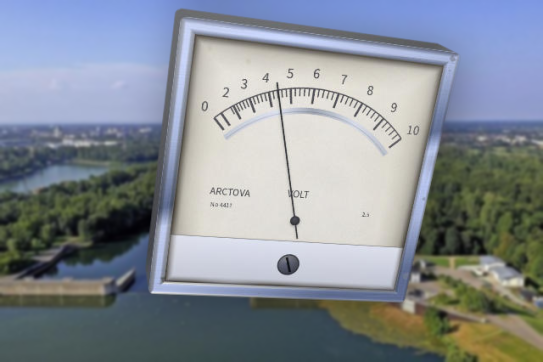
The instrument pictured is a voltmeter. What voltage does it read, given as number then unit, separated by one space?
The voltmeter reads 4.4 V
